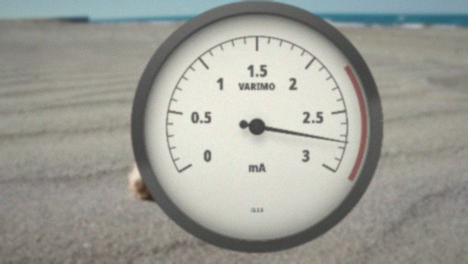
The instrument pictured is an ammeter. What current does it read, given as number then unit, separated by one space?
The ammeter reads 2.75 mA
